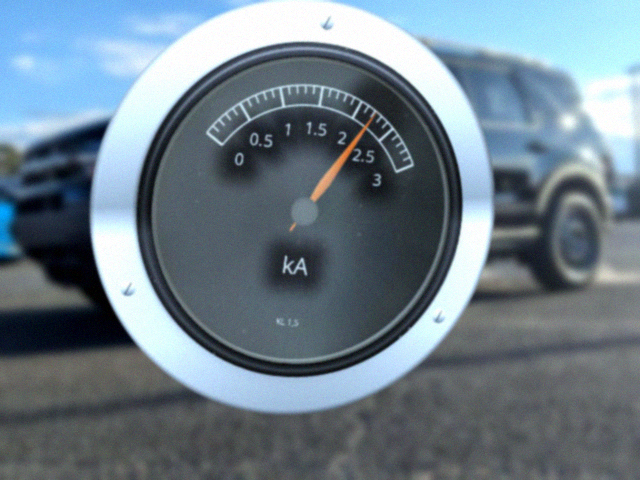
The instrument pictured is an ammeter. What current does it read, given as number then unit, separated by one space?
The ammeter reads 2.2 kA
